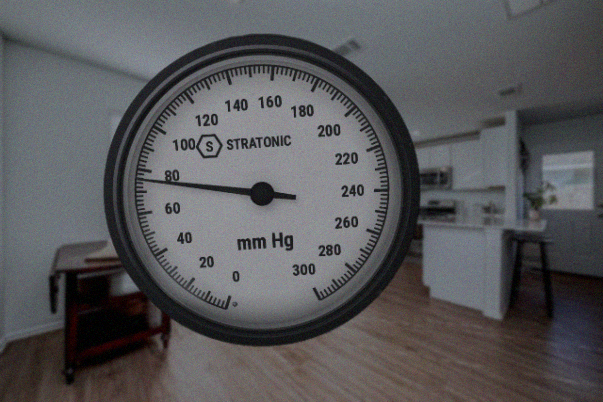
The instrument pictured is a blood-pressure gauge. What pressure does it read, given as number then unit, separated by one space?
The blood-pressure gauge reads 76 mmHg
